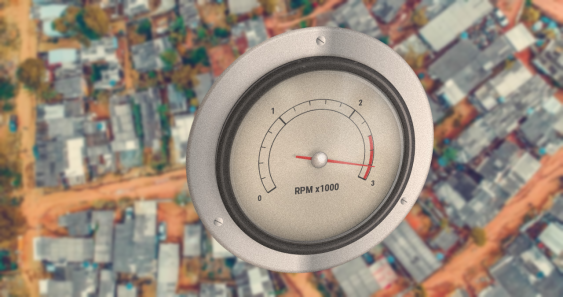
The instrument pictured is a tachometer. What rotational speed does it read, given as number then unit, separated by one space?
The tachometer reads 2800 rpm
